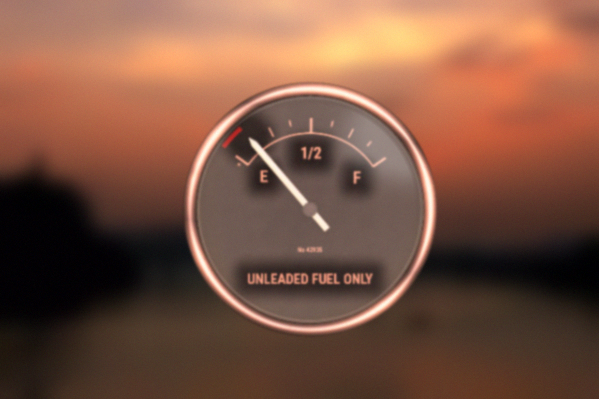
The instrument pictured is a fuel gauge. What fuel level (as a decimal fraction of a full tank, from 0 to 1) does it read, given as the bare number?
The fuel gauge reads 0.125
